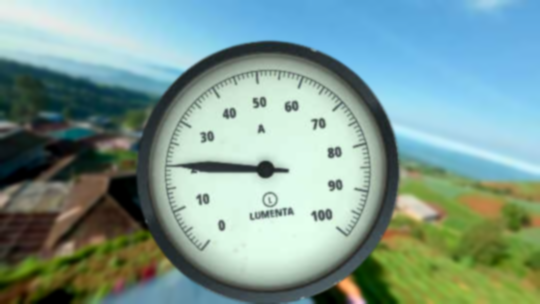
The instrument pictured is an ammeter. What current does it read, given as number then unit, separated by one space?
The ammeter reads 20 A
